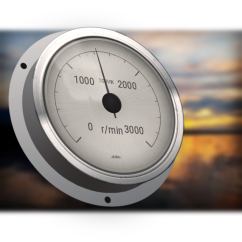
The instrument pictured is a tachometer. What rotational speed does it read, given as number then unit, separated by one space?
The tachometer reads 1400 rpm
